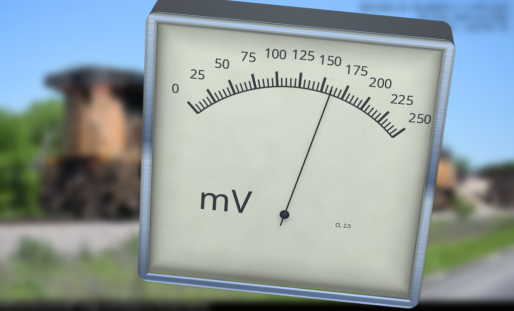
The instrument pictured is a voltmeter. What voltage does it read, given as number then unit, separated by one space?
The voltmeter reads 160 mV
